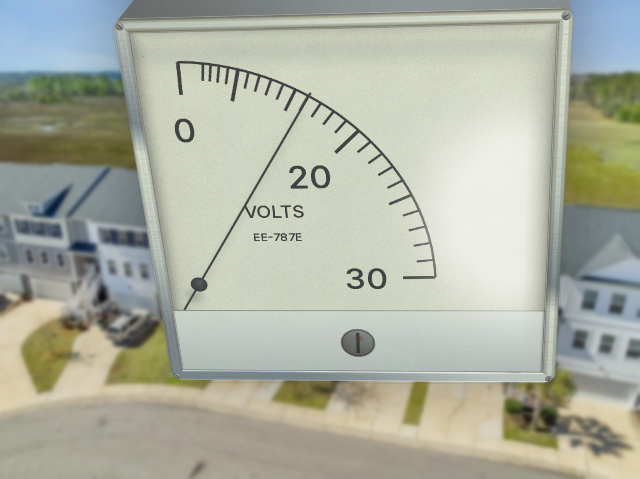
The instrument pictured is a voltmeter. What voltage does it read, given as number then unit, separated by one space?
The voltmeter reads 16 V
